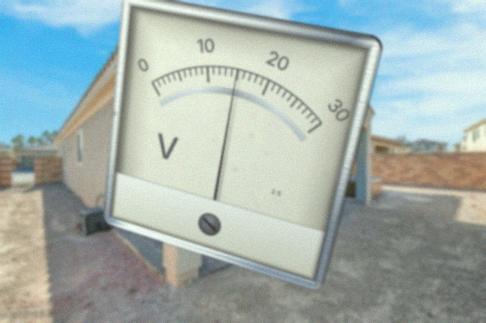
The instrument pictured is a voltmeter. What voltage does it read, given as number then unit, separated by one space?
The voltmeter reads 15 V
